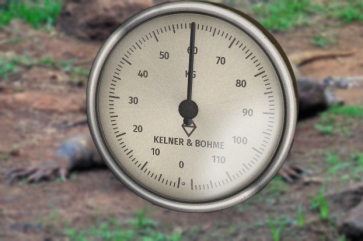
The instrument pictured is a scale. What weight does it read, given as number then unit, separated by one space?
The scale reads 60 kg
